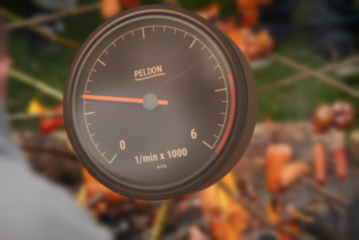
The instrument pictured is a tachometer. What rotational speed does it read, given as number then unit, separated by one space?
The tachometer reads 1300 rpm
